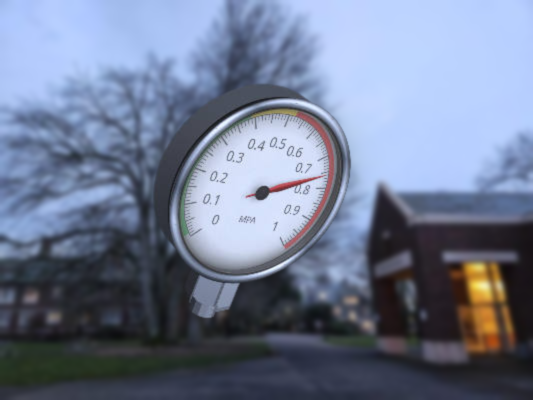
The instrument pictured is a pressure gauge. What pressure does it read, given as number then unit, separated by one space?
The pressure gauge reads 0.75 MPa
